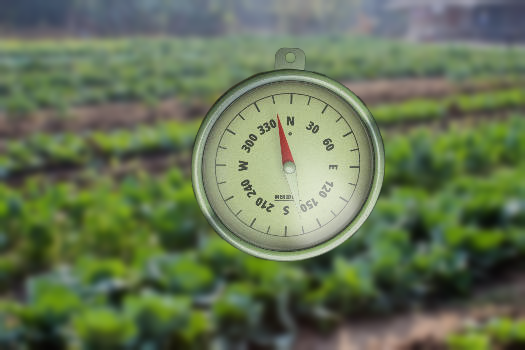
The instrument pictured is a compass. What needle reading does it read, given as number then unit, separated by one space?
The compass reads 345 °
